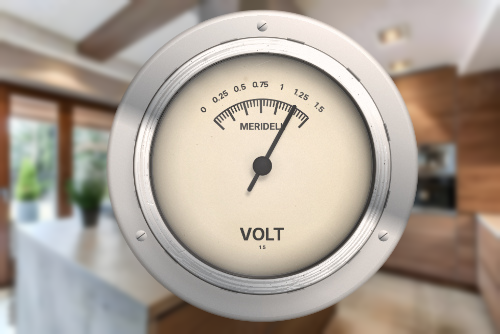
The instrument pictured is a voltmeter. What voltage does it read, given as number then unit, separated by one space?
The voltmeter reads 1.25 V
